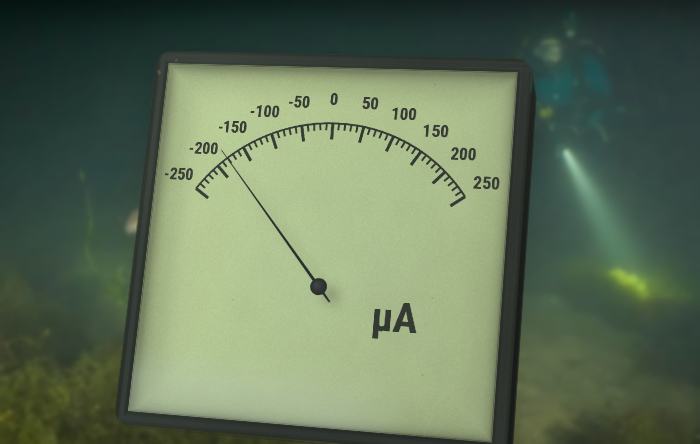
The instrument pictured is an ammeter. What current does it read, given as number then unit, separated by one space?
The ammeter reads -180 µA
